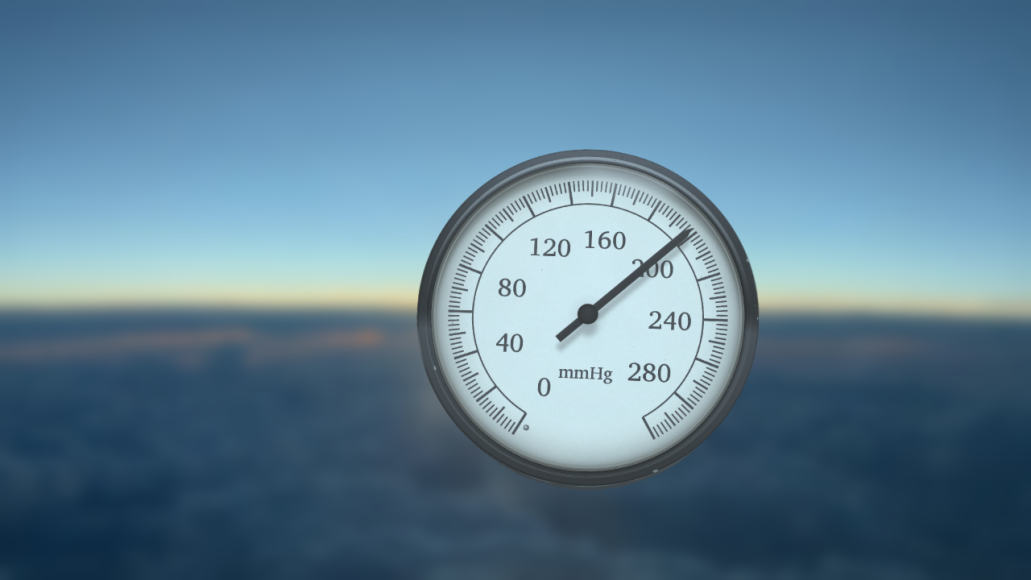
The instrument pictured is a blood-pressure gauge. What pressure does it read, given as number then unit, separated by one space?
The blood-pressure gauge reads 198 mmHg
